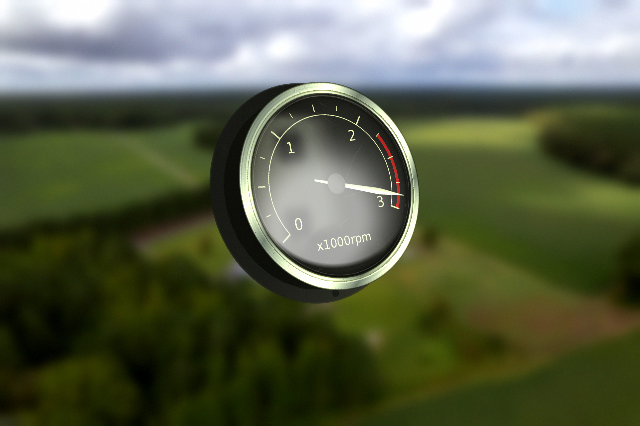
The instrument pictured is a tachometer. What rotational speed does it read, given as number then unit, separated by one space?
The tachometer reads 2875 rpm
